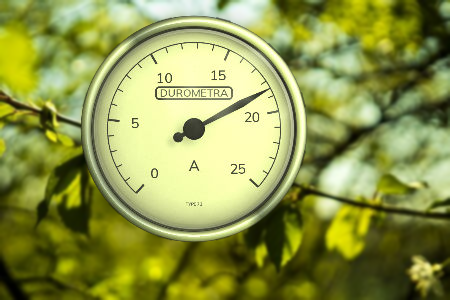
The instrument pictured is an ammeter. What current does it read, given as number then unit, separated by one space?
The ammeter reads 18.5 A
